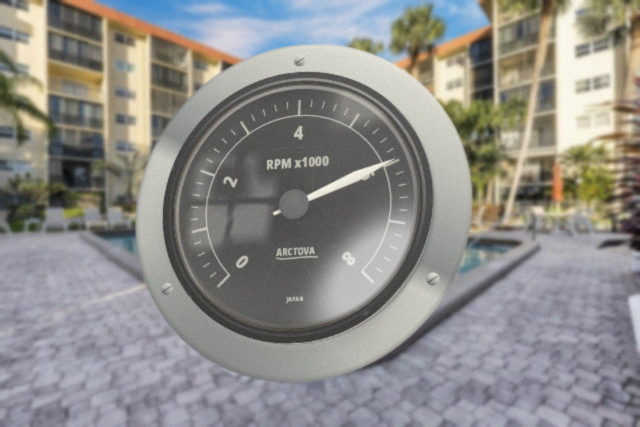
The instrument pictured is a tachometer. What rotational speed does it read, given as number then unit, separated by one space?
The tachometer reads 6000 rpm
